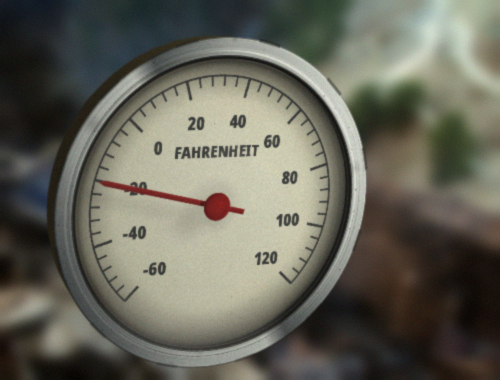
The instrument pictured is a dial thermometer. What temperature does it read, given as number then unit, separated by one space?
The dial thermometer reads -20 °F
